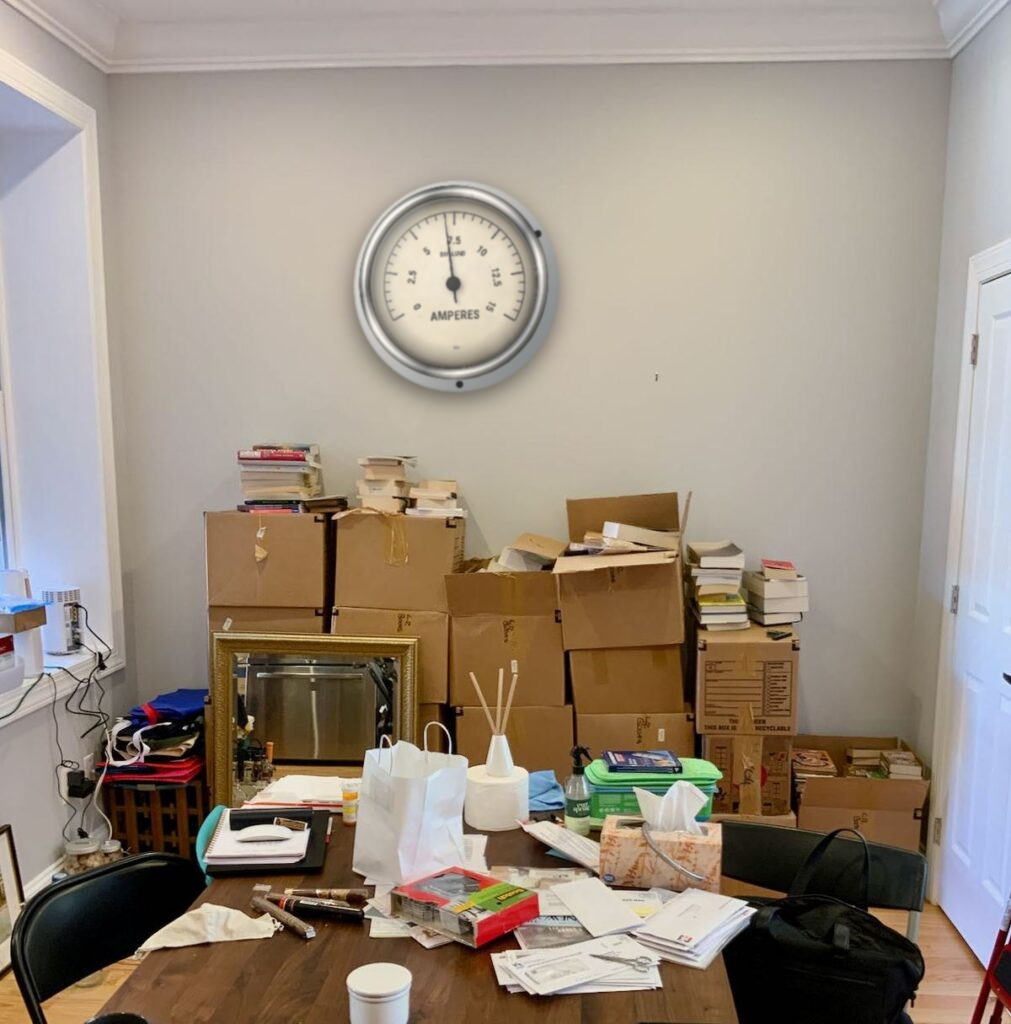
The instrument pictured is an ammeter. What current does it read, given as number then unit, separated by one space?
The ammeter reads 7 A
